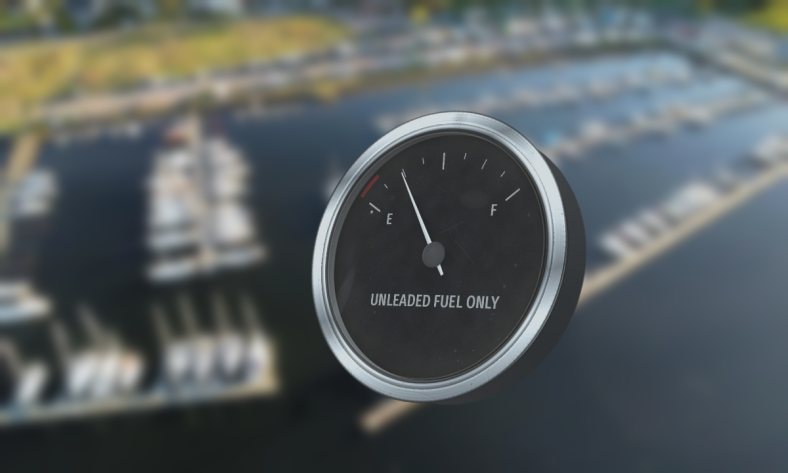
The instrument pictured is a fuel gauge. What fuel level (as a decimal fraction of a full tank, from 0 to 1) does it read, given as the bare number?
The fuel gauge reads 0.25
